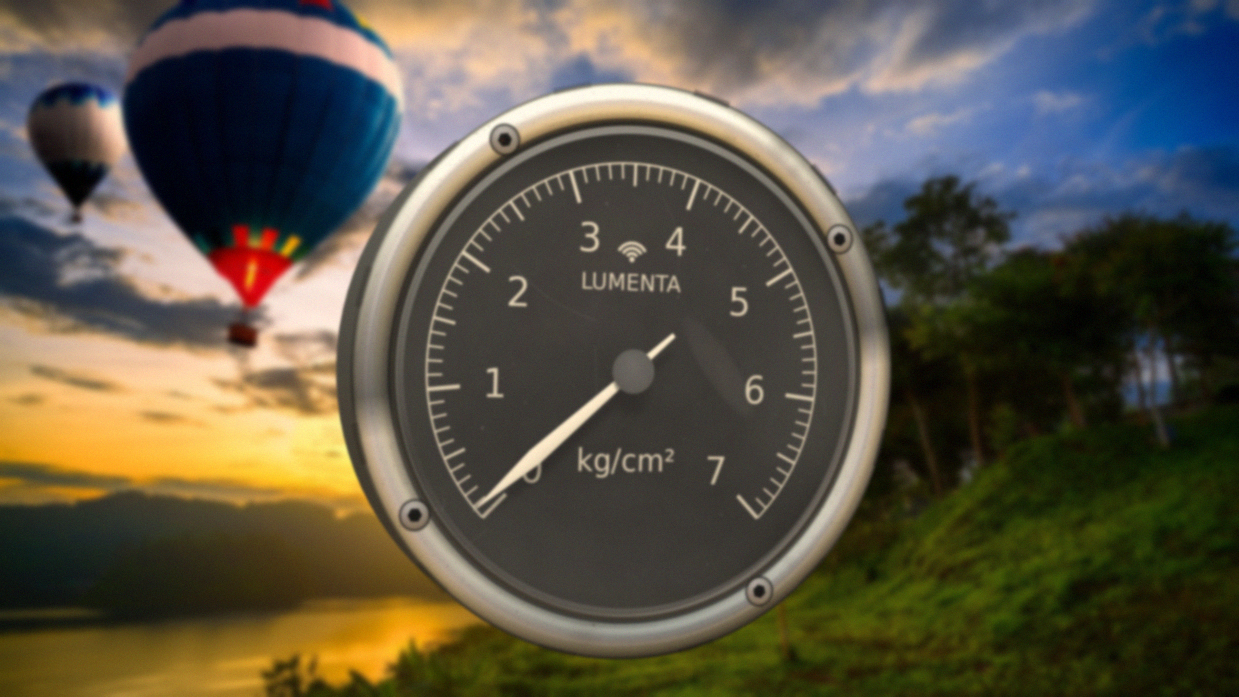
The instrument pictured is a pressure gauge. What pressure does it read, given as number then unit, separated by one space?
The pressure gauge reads 0.1 kg/cm²
